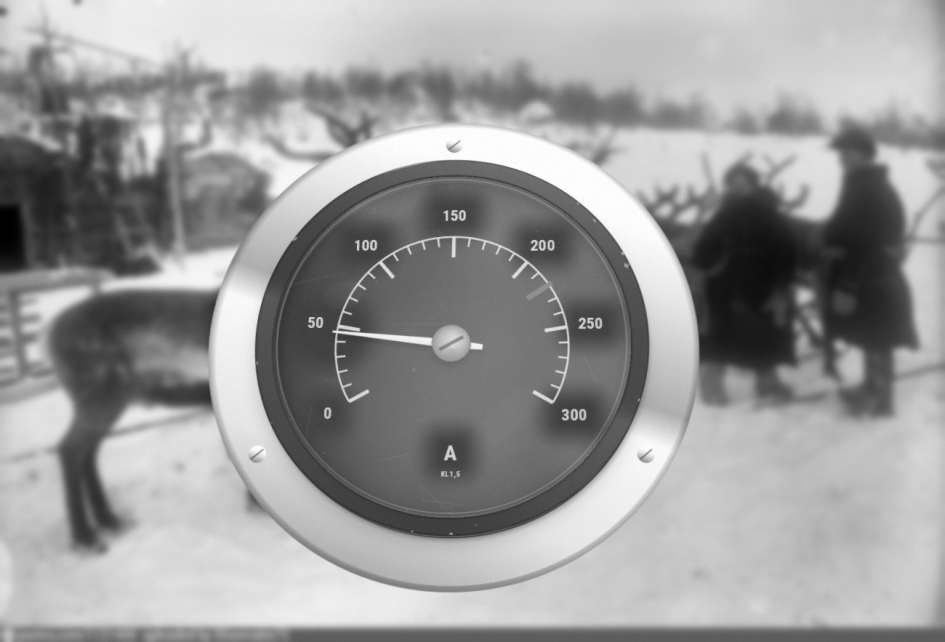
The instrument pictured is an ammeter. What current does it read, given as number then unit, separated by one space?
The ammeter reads 45 A
